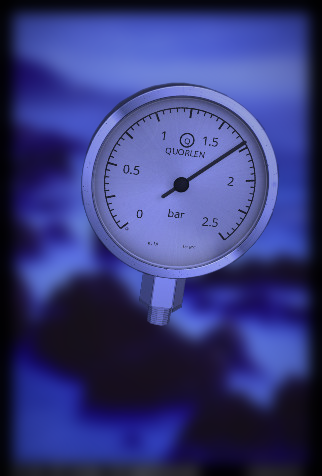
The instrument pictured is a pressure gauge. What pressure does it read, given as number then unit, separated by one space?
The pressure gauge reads 1.7 bar
